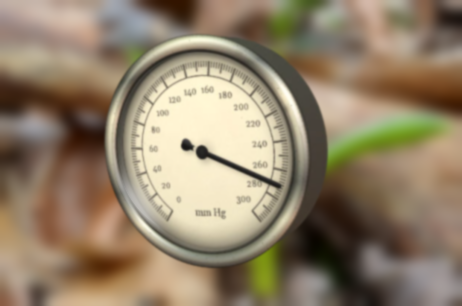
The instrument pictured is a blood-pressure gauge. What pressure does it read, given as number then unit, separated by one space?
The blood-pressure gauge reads 270 mmHg
